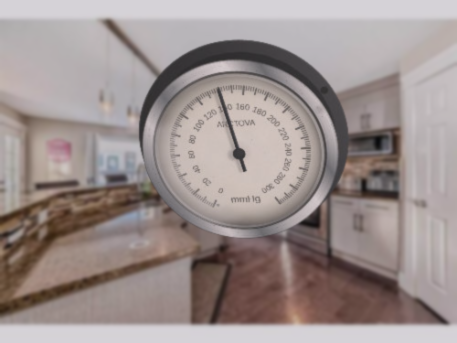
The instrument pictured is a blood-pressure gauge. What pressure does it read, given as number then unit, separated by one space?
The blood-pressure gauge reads 140 mmHg
